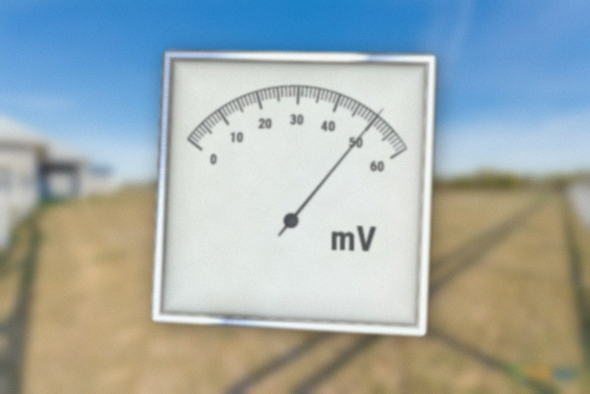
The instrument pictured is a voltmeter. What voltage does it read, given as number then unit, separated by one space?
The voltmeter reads 50 mV
